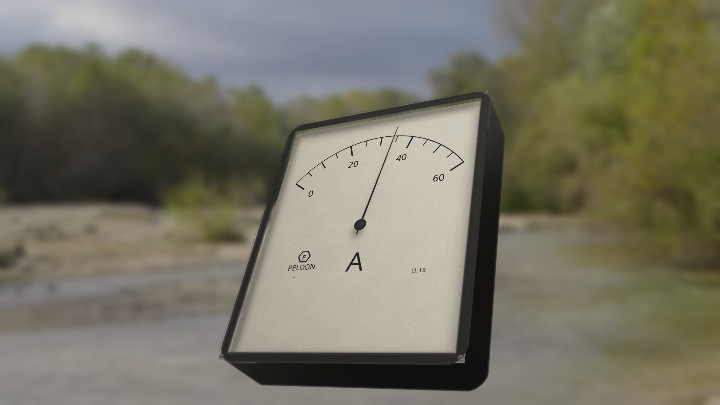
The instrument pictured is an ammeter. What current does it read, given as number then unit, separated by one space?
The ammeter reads 35 A
